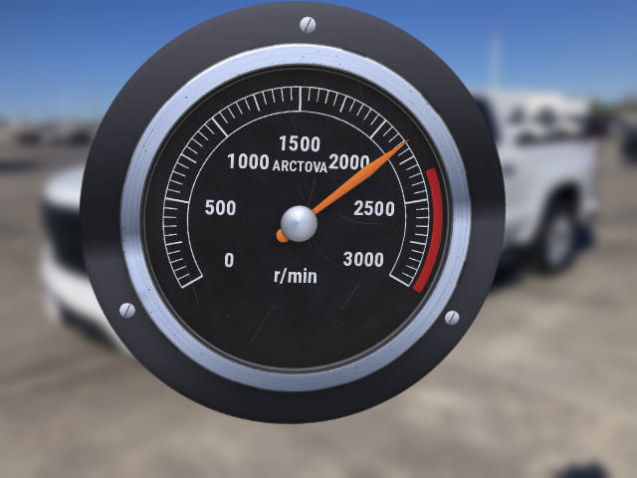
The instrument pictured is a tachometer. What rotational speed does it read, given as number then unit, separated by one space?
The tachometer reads 2150 rpm
